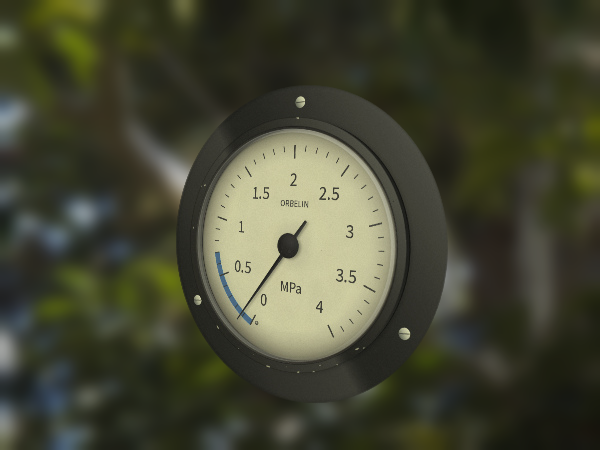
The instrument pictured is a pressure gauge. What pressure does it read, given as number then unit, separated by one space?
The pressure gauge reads 0.1 MPa
